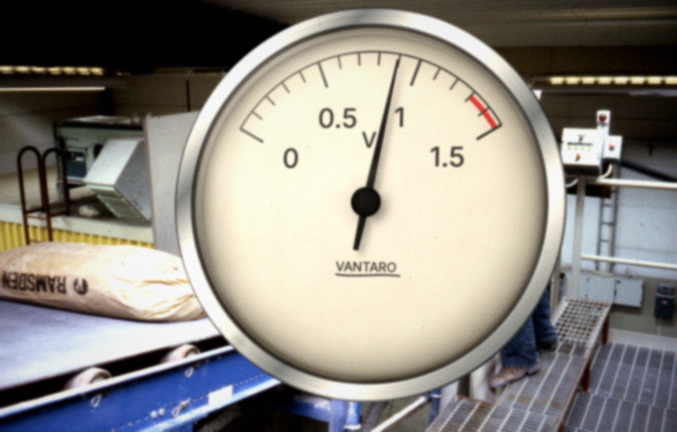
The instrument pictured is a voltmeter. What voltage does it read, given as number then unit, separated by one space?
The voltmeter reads 0.9 V
